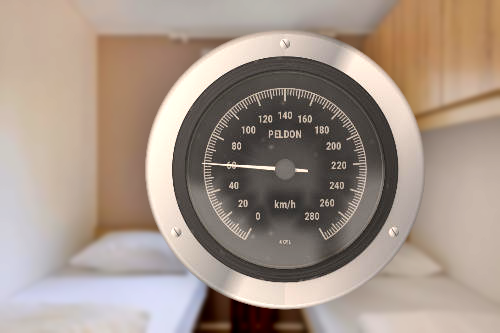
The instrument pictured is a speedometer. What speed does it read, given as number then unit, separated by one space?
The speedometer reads 60 km/h
